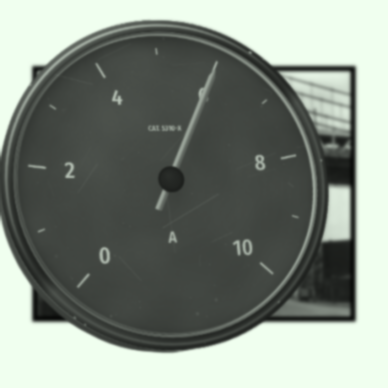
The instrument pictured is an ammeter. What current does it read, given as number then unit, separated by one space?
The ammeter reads 6 A
